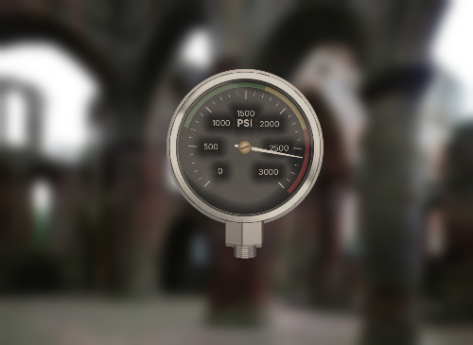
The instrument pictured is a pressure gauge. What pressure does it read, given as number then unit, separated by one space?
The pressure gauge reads 2600 psi
